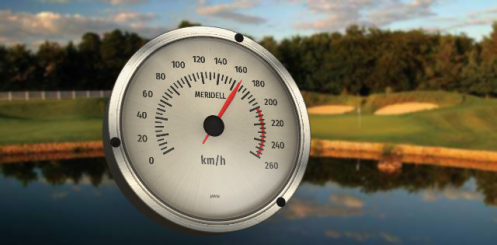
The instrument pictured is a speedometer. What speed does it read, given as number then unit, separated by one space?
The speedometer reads 165 km/h
